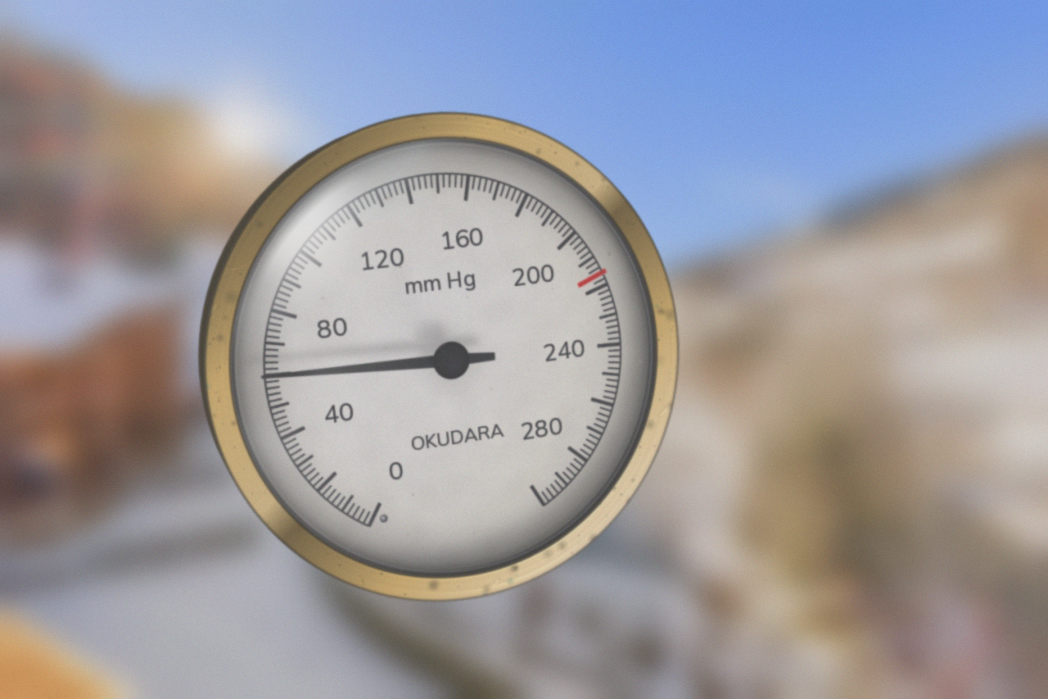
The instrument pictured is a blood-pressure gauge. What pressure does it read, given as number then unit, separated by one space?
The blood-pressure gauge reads 60 mmHg
